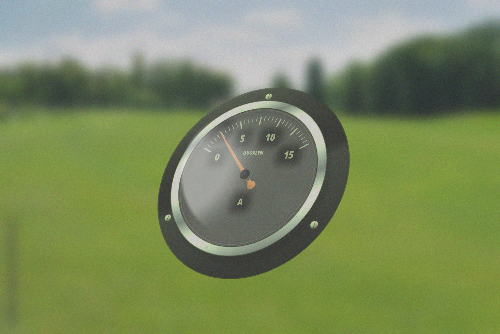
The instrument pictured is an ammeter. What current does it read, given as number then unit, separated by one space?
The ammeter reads 2.5 A
